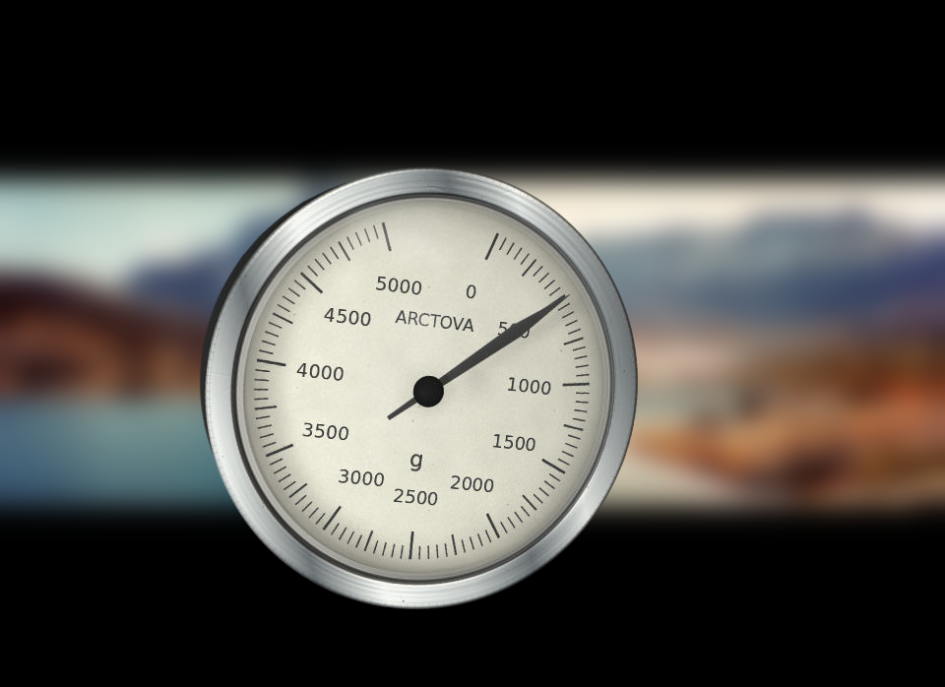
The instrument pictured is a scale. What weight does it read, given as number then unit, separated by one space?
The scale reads 500 g
